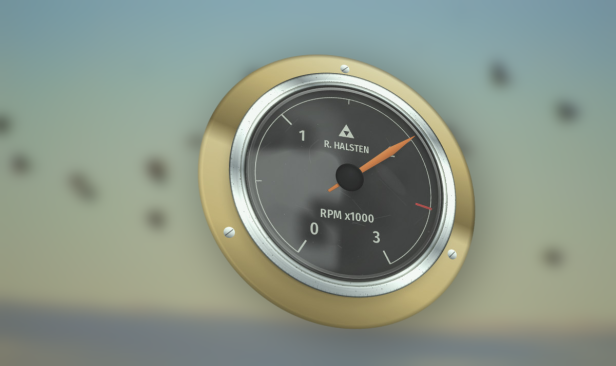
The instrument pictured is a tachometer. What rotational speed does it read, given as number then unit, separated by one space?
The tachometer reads 2000 rpm
